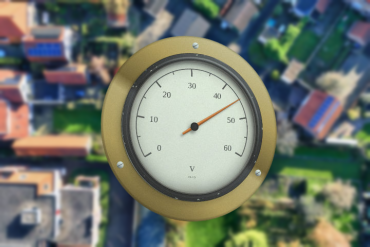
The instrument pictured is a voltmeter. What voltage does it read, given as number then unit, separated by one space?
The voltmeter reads 45 V
